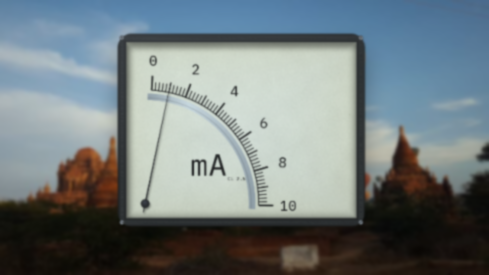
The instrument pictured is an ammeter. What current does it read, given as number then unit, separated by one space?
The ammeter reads 1 mA
